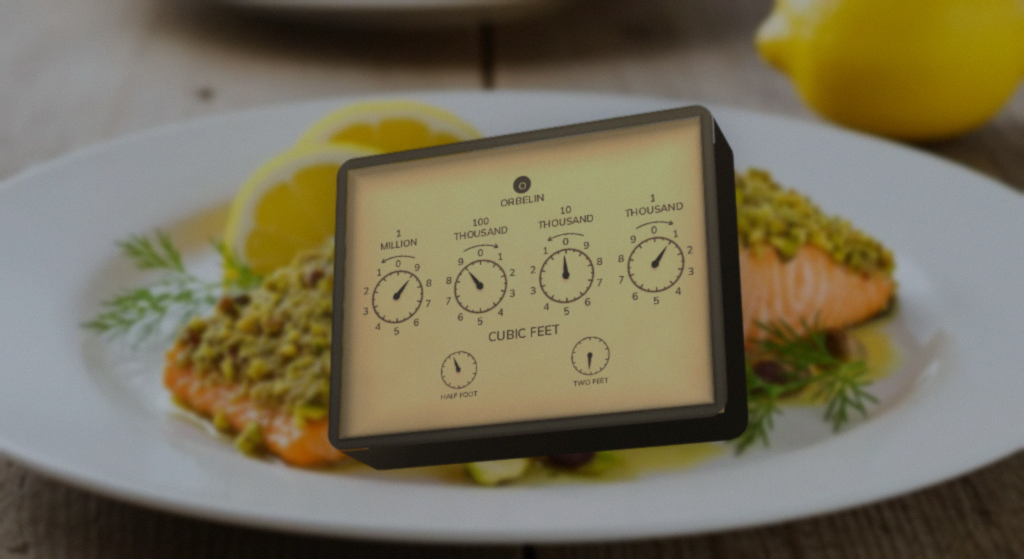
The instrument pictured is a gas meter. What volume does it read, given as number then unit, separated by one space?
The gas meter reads 890100 ft³
